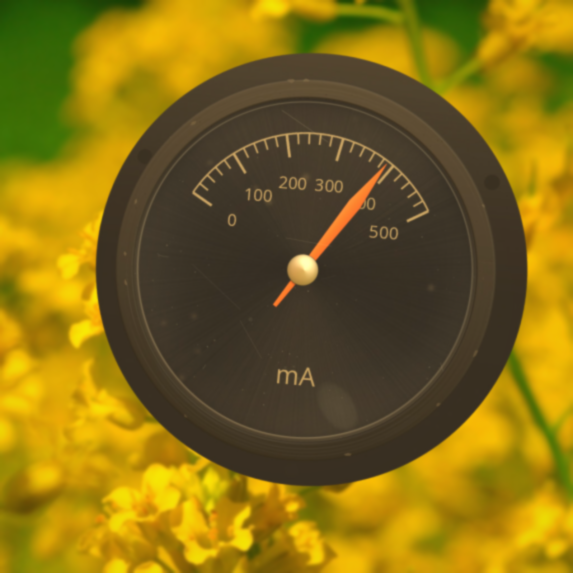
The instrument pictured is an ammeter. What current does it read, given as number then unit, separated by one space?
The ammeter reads 390 mA
